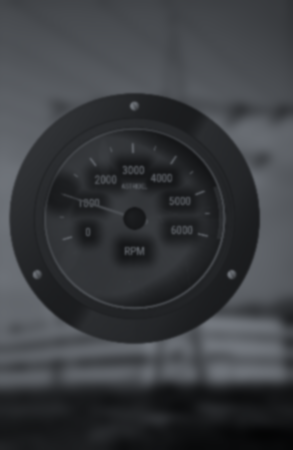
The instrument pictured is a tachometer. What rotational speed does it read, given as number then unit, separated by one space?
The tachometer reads 1000 rpm
